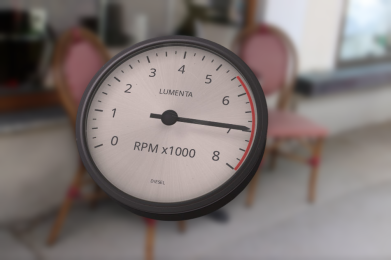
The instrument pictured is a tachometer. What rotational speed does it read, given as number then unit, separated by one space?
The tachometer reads 7000 rpm
